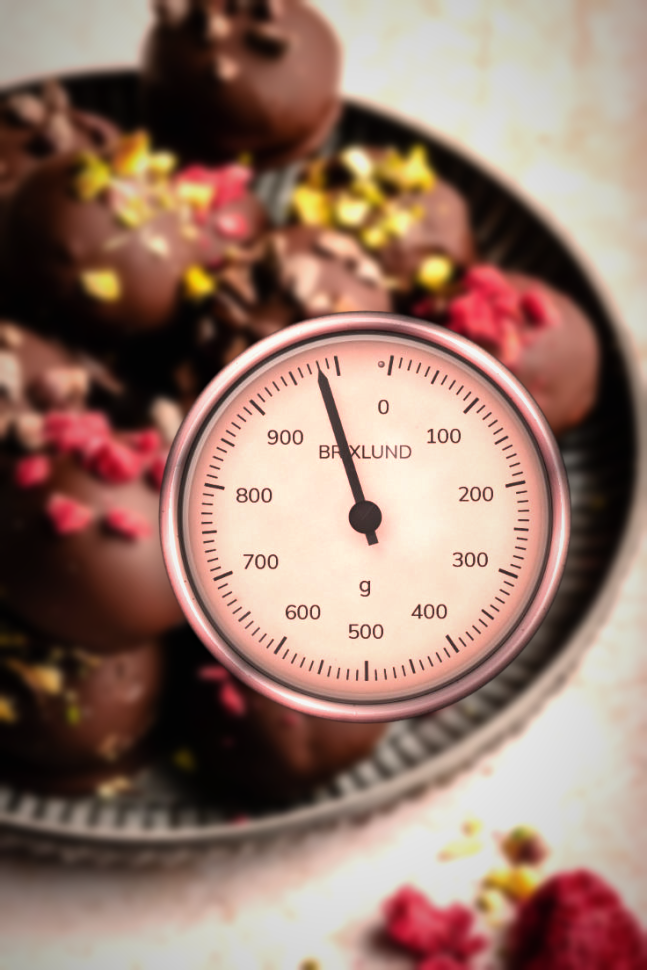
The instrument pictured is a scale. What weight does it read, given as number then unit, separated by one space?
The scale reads 980 g
